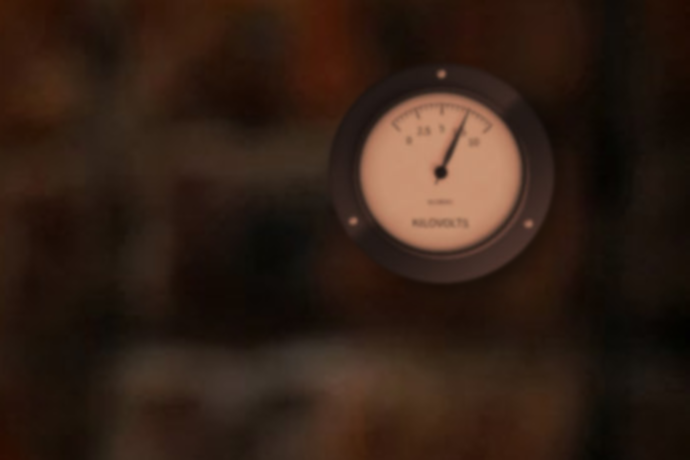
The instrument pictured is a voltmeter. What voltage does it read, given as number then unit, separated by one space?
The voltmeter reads 7.5 kV
